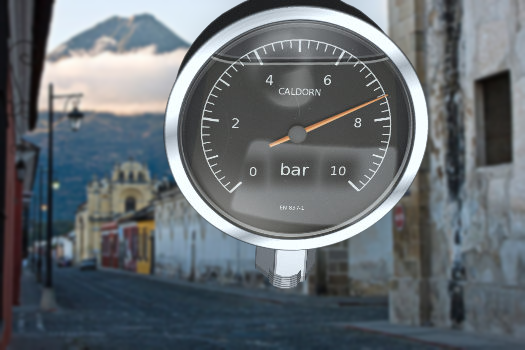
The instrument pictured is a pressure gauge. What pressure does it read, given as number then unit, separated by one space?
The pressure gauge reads 7.4 bar
